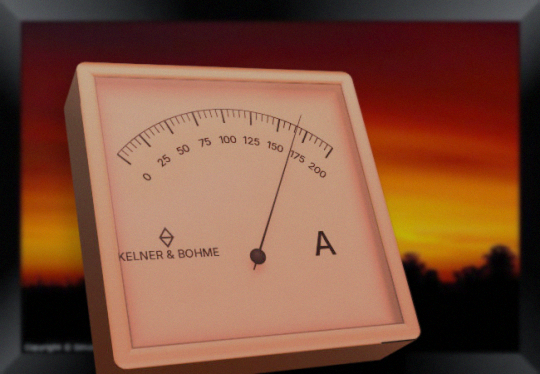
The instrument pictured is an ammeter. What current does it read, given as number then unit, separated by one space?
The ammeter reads 165 A
